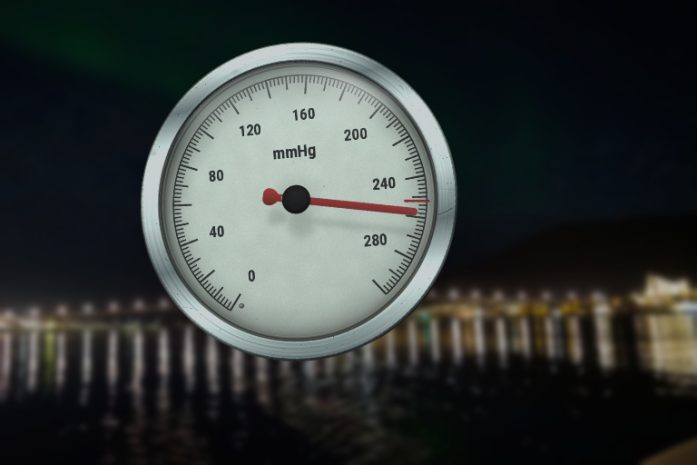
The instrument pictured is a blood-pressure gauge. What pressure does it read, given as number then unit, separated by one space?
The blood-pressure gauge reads 258 mmHg
